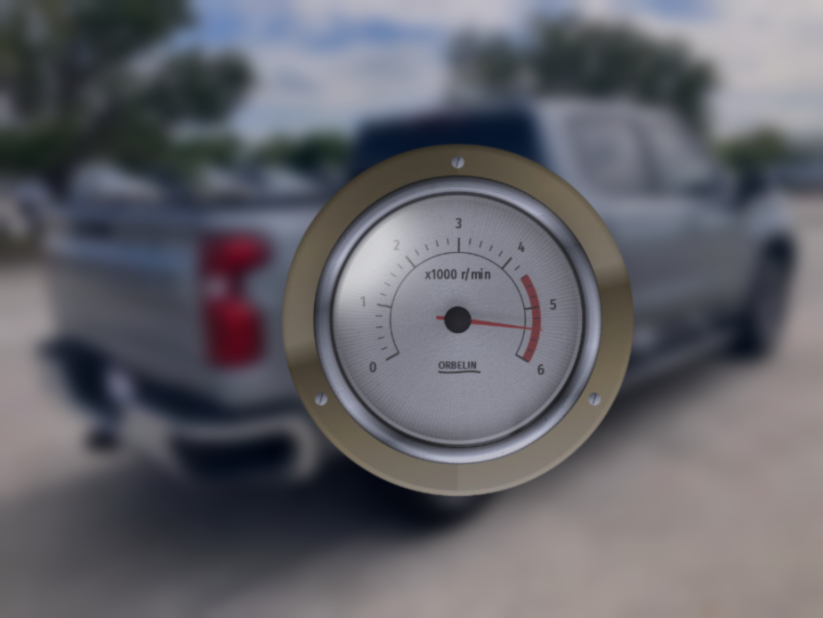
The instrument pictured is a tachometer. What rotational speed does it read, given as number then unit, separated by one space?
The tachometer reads 5400 rpm
